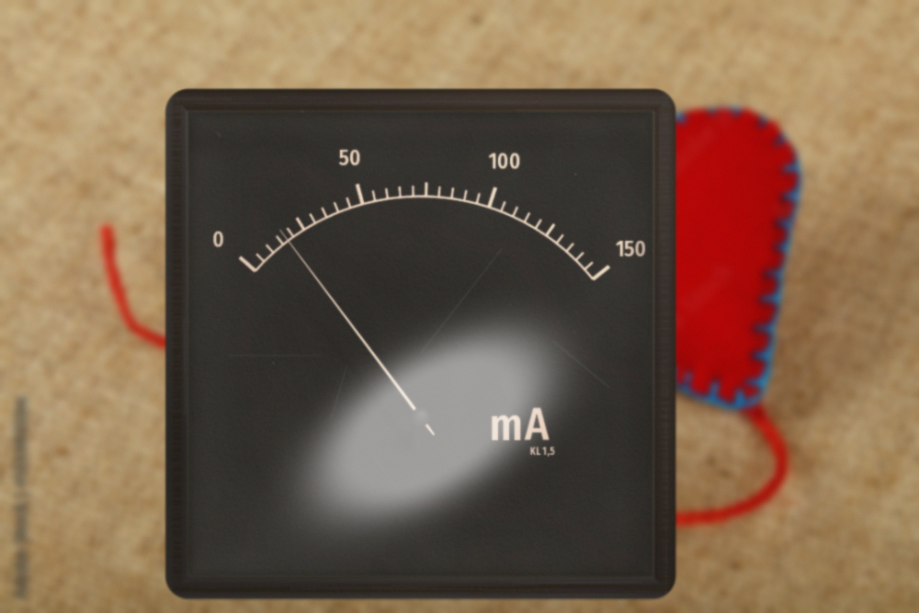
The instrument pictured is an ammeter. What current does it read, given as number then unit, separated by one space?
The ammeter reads 17.5 mA
